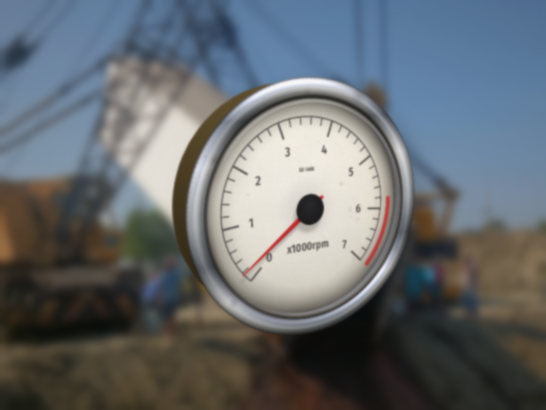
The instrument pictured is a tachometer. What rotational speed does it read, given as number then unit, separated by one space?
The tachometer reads 200 rpm
